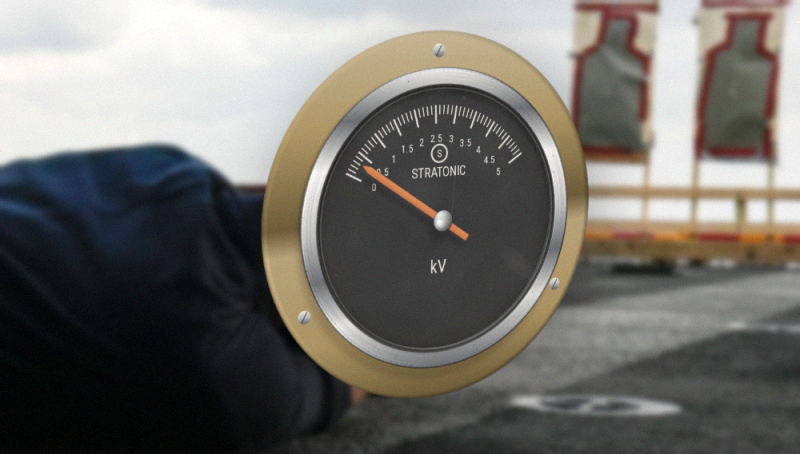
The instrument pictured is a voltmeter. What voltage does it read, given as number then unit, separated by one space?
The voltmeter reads 0.3 kV
